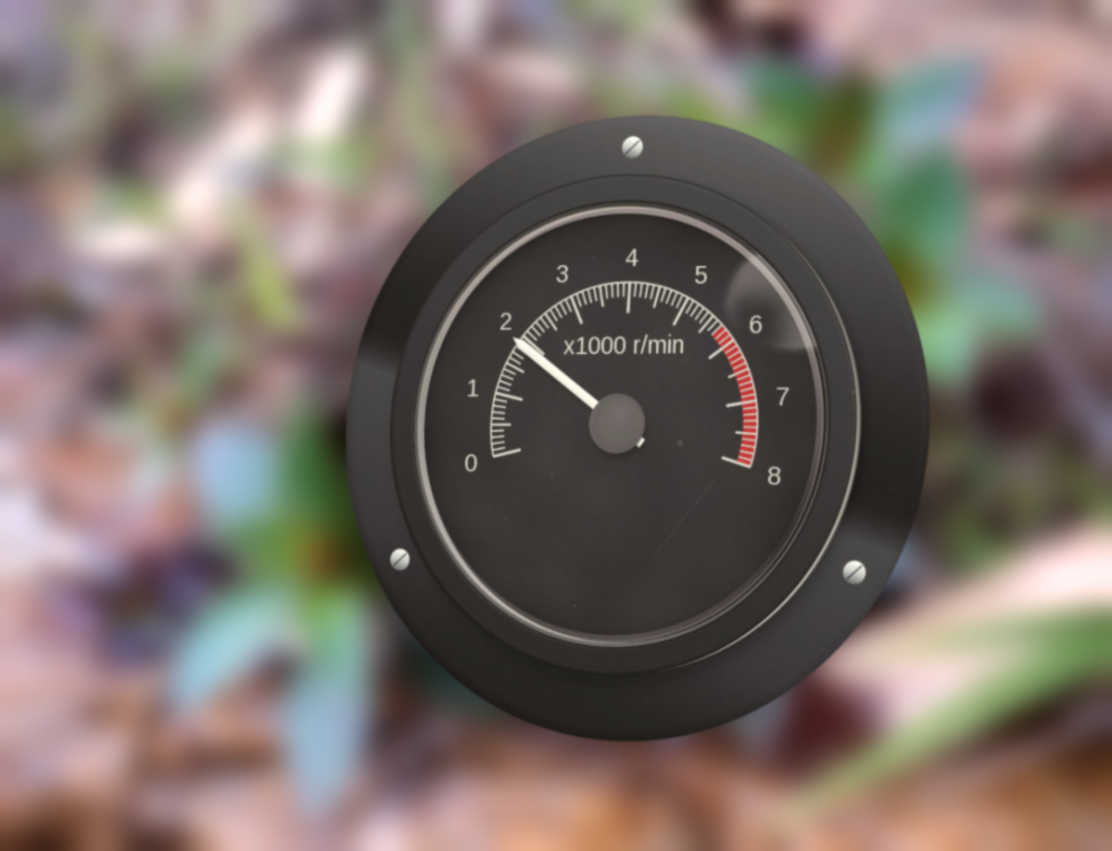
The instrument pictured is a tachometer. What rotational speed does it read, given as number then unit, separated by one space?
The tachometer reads 1900 rpm
